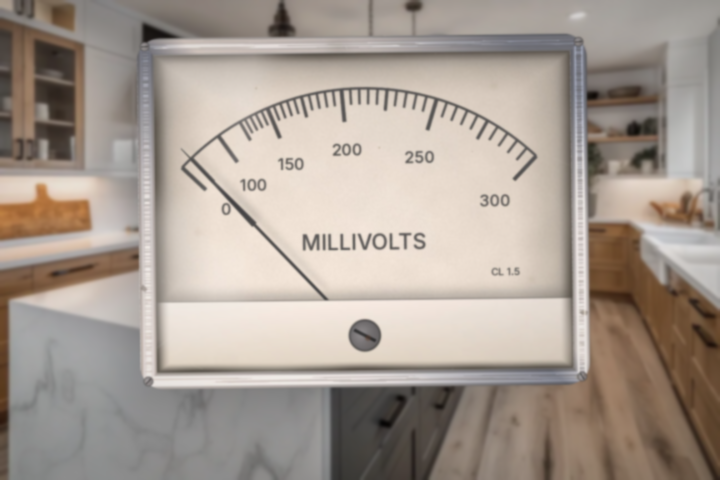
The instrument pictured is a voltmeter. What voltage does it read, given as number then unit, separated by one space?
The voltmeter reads 50 mV
